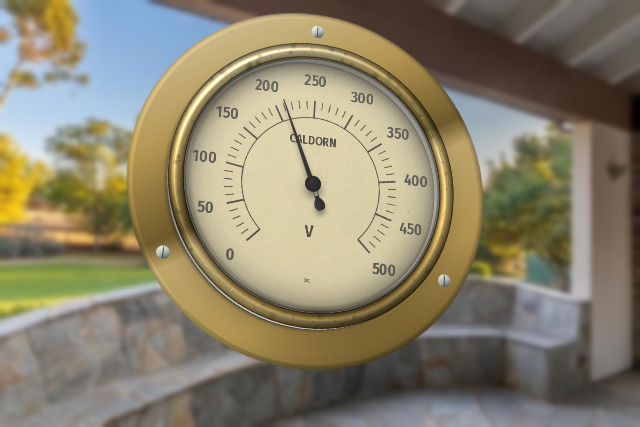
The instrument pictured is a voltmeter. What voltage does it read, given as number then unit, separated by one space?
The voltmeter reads 210 V
